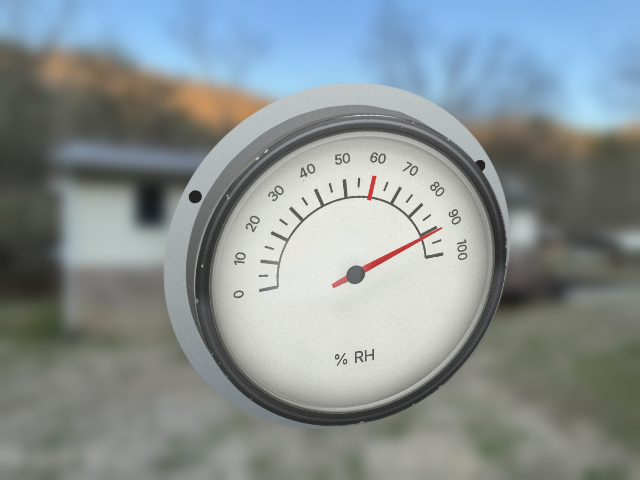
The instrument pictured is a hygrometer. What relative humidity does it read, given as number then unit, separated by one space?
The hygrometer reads 90 %
